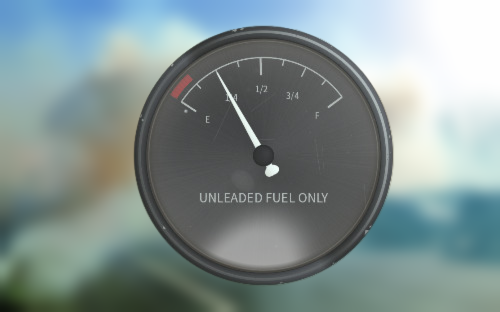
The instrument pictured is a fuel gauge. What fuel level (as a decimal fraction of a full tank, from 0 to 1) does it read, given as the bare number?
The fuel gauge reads 0.25
